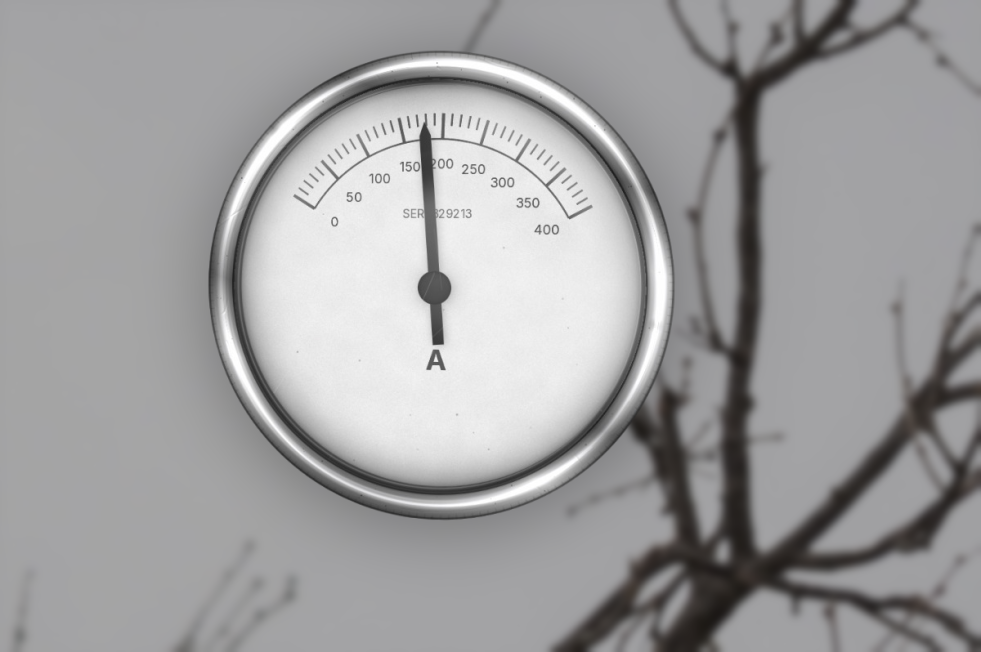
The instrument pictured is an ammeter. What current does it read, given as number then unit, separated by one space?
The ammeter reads 180 A
